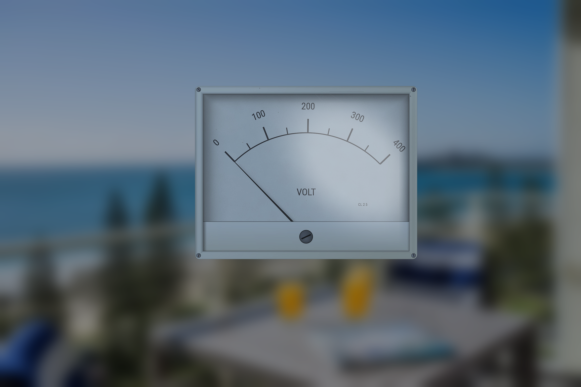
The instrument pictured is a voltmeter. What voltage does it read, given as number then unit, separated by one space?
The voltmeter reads 0 V
